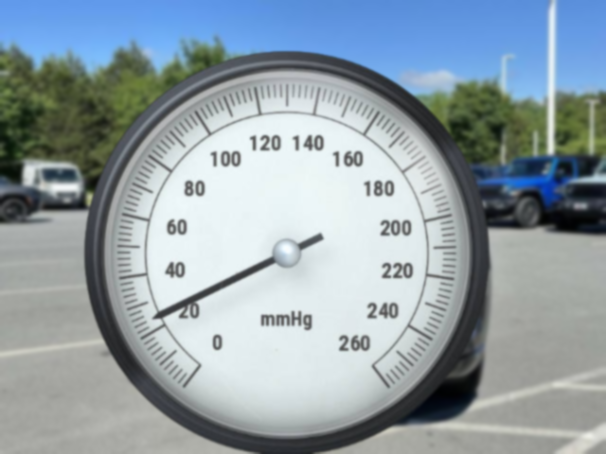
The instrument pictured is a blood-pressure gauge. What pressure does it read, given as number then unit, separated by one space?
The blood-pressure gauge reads 24 mmHg
